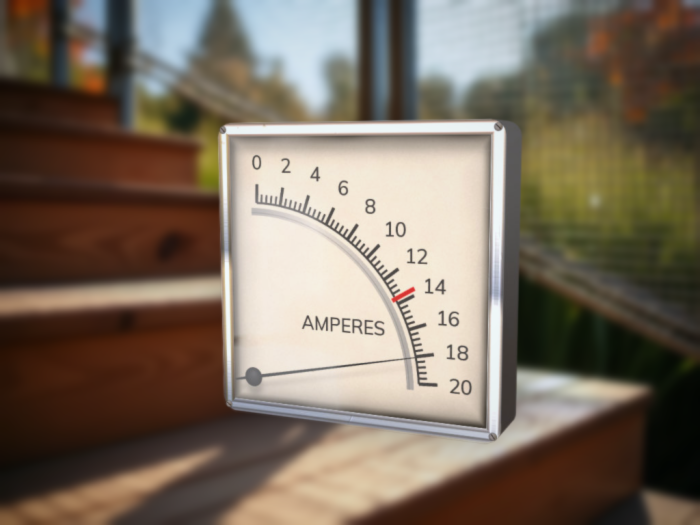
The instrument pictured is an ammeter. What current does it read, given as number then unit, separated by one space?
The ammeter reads 18 A
